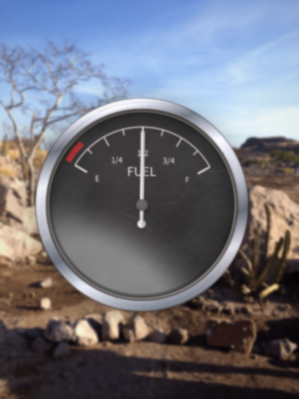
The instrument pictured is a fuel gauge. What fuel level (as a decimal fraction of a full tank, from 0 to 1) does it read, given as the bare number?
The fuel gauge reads 0.5
